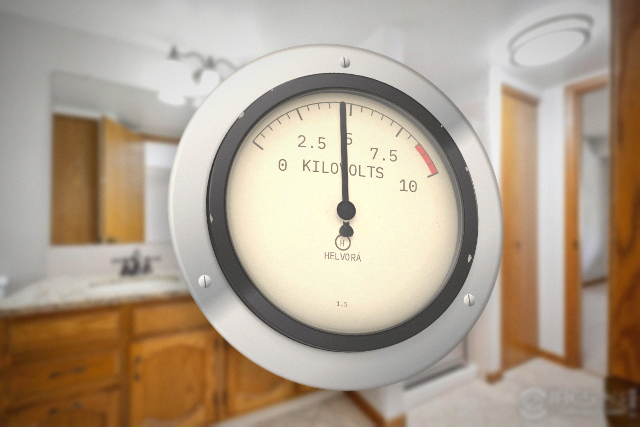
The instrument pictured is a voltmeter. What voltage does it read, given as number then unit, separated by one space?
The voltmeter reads 4.5 kV
